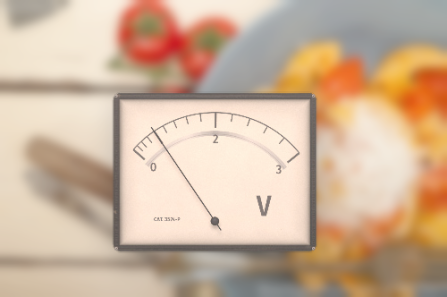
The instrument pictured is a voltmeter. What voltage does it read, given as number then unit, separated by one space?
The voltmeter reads 1 V
